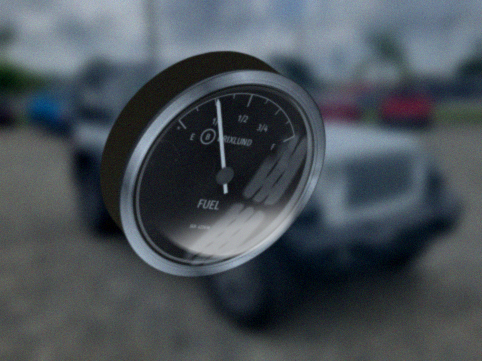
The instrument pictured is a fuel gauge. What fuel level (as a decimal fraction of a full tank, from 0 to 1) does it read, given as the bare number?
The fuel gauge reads 0.25
